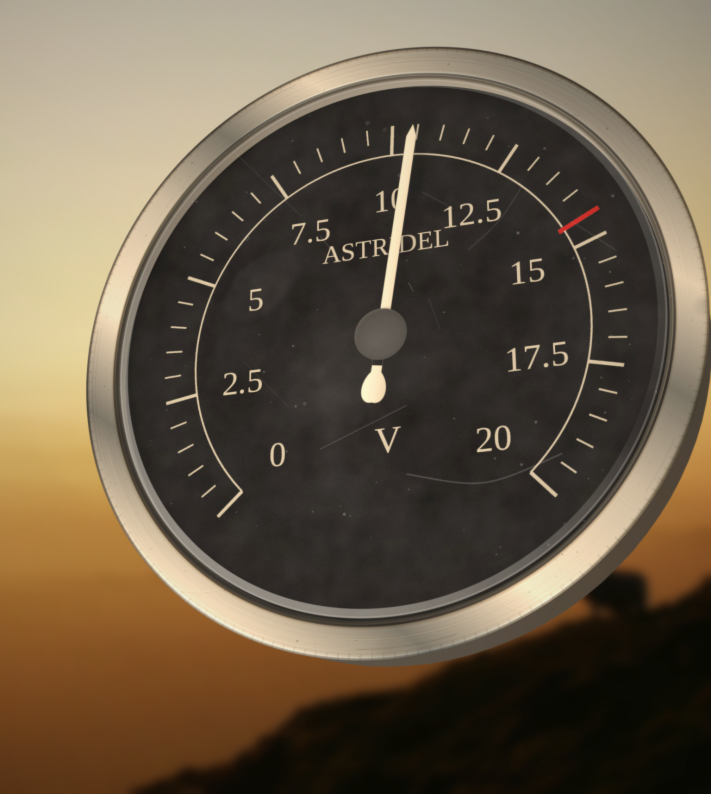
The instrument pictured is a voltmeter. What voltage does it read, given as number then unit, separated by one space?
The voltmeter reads 10.5 V
